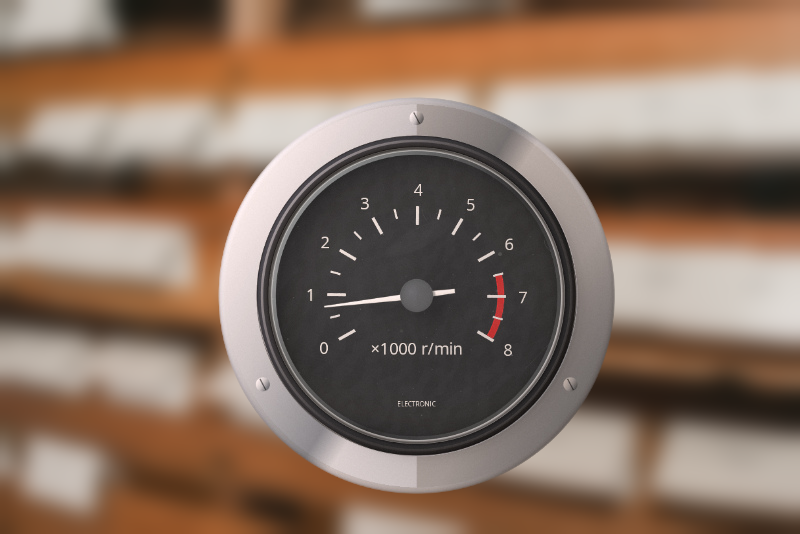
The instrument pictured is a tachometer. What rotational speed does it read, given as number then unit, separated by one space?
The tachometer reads 750 rpm
